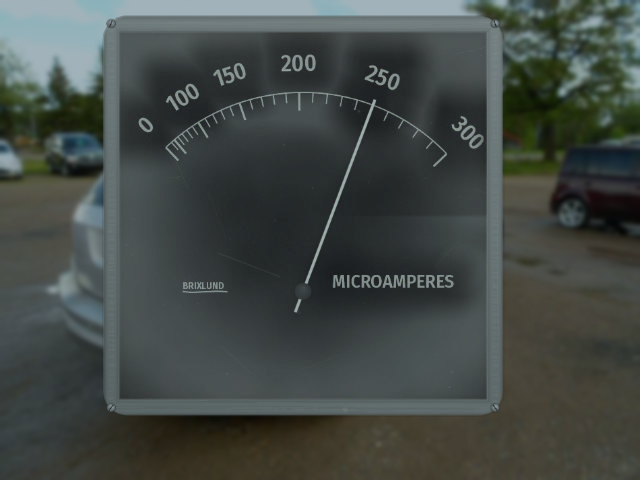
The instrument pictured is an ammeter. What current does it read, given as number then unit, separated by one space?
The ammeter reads 250 µA
